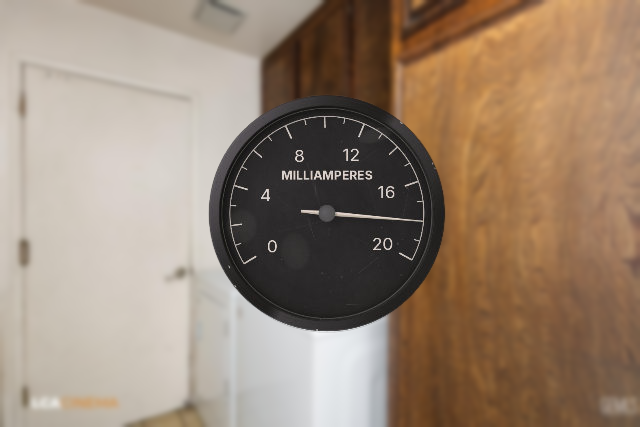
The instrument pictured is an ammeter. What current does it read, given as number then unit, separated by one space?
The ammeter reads 18 mA
